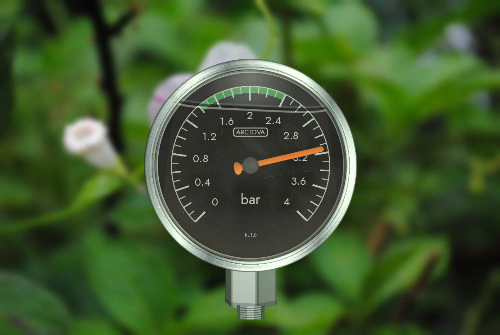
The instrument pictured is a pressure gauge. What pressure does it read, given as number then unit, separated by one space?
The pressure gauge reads 3.15 bar
